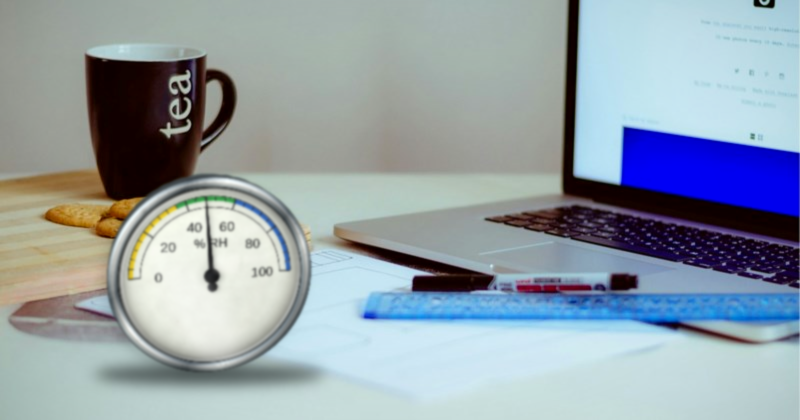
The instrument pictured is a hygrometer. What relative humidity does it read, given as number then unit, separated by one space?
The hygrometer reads 48 %
